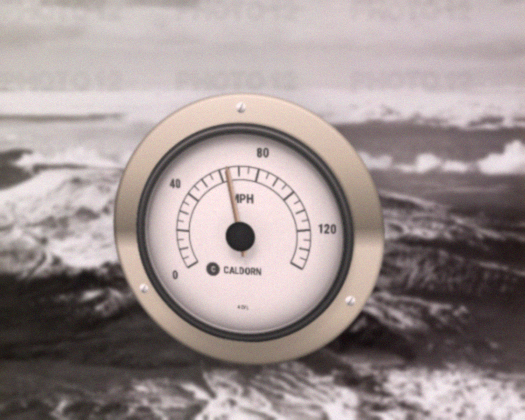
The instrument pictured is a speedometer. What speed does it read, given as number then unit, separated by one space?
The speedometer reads 65 mph
